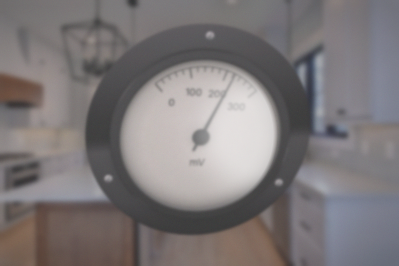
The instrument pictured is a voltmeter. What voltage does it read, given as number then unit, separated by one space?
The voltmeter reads 220 mV
